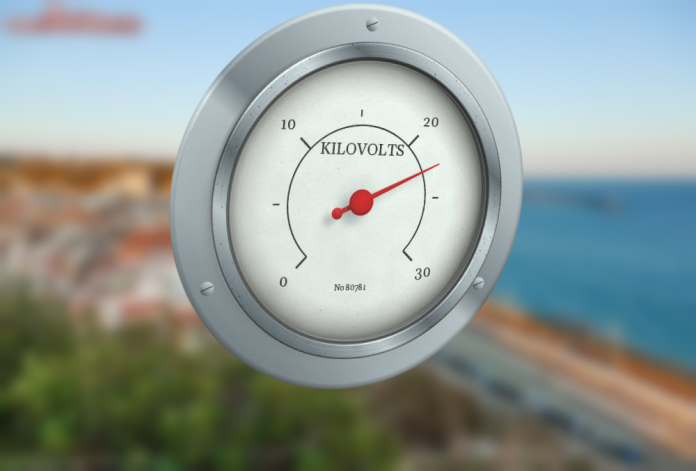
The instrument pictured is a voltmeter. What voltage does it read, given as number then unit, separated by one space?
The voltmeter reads 22.5 kV
